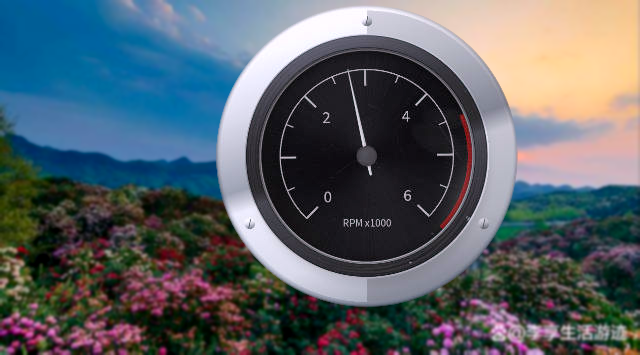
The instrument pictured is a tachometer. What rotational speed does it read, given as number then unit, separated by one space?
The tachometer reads 2750 rpm
